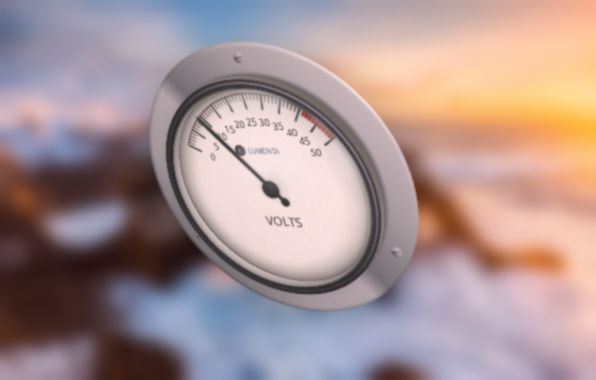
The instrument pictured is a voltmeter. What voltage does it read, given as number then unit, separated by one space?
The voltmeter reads 10 V
